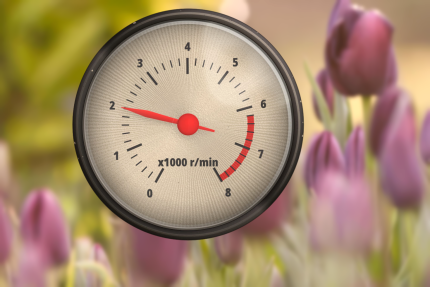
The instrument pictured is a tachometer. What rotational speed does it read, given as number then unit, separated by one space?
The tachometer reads 2000 rpm
